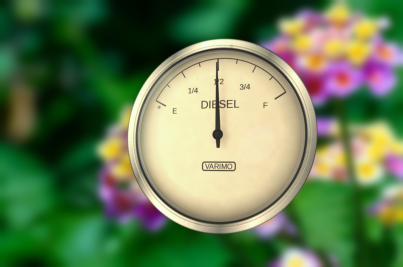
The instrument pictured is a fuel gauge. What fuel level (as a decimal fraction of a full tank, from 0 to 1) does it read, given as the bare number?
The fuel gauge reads 0.5
